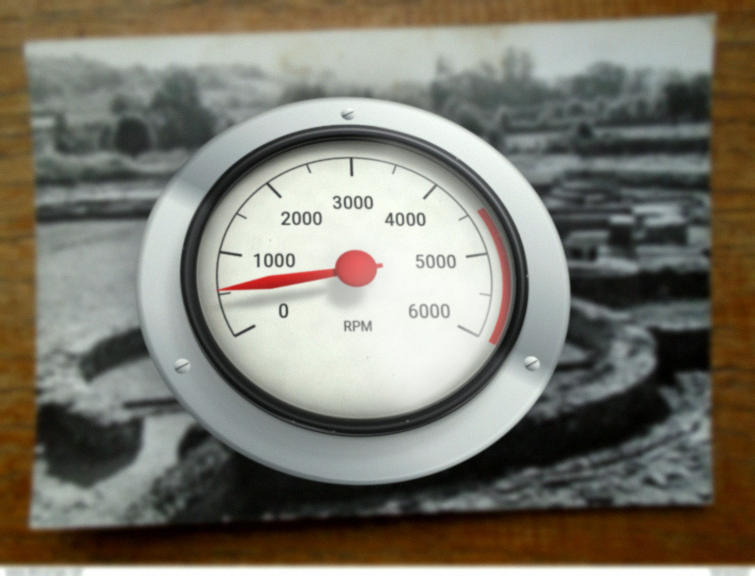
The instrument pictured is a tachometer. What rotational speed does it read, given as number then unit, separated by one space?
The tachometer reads 500 rpm
